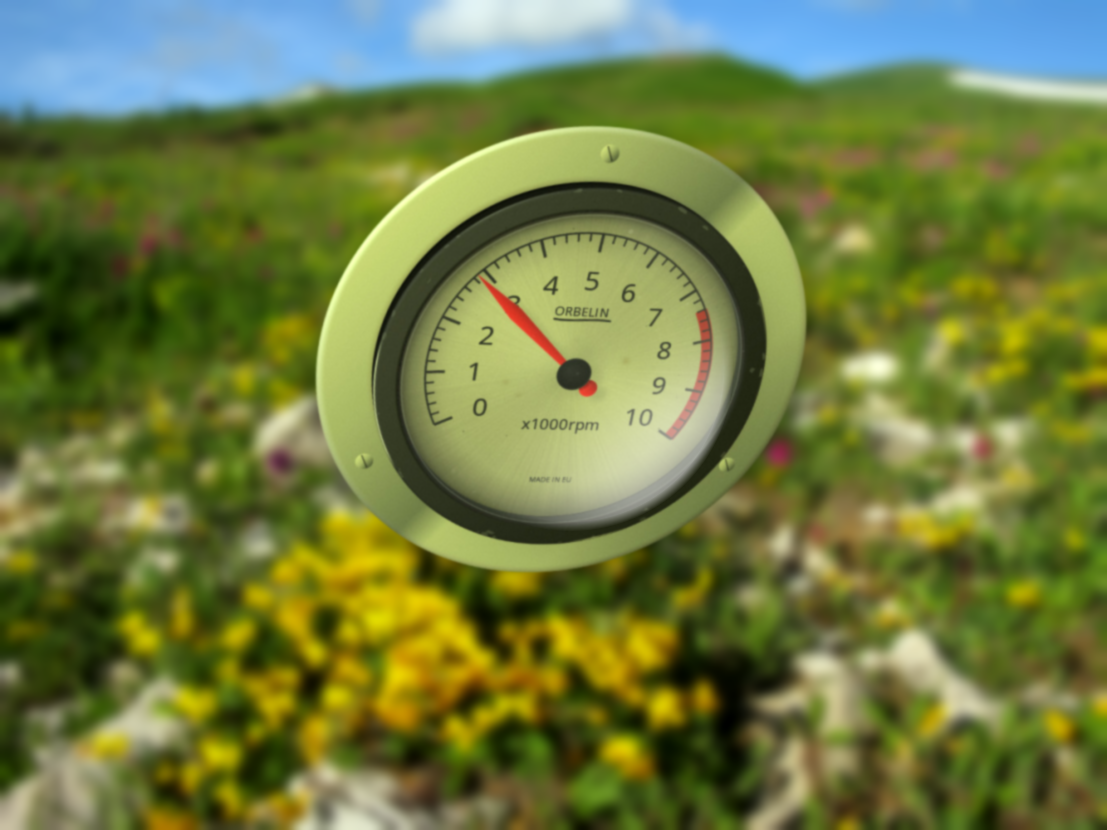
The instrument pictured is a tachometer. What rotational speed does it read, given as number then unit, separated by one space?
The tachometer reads 2900 rpm
